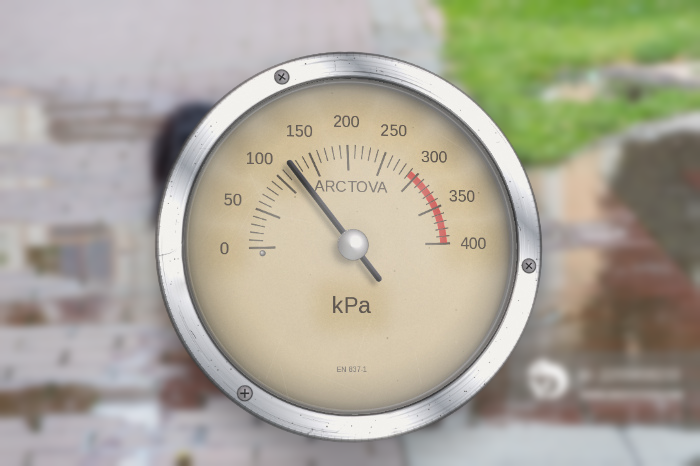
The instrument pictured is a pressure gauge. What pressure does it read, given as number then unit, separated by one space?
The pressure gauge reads 120 kPa
